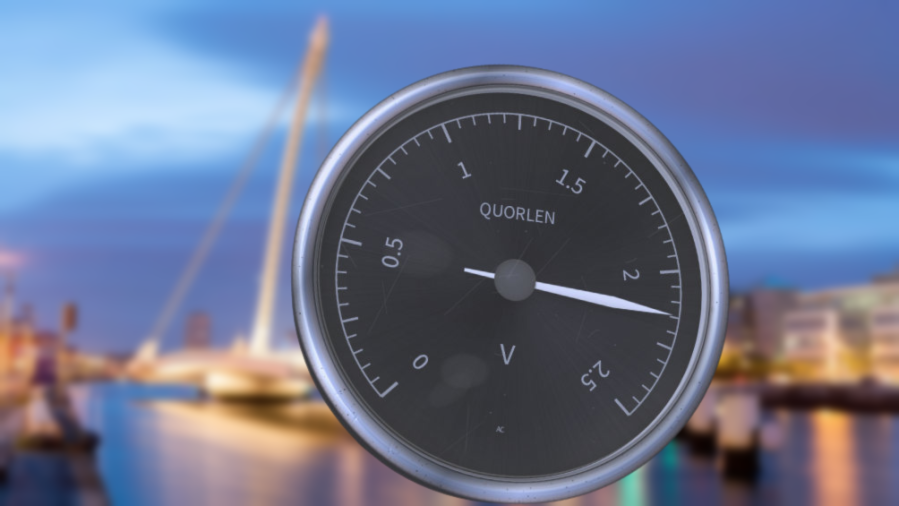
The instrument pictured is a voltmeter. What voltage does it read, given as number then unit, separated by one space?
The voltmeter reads 2.15 V
